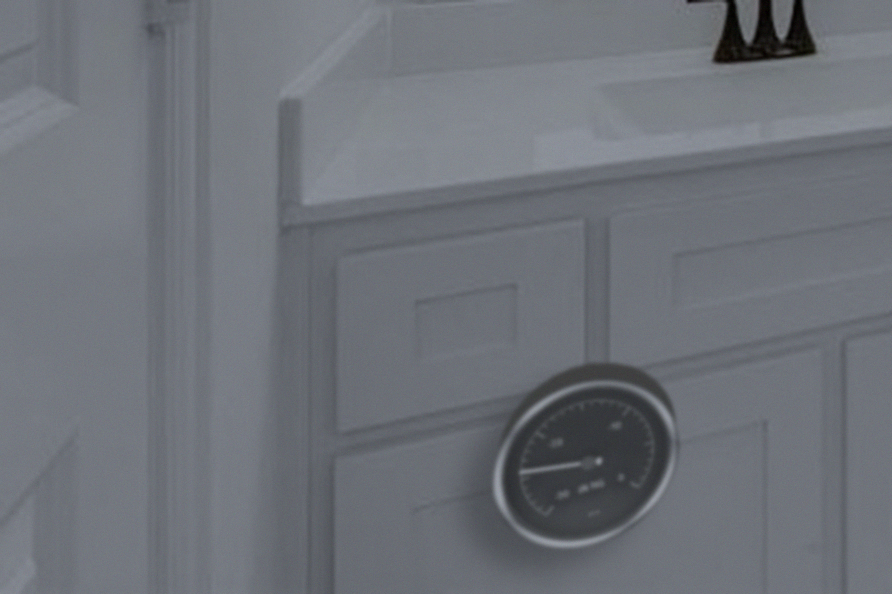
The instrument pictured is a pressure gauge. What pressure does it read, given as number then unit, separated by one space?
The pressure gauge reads -24 inHg
